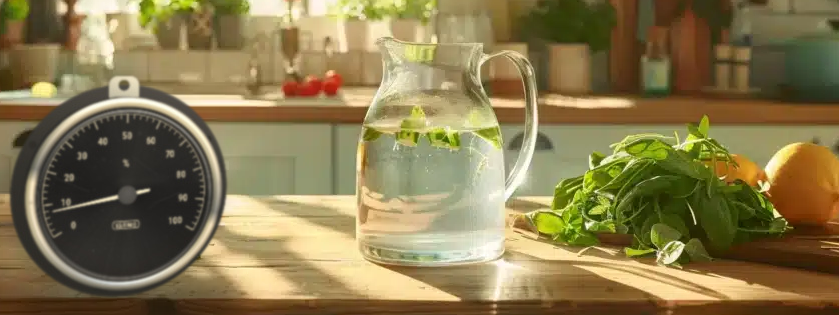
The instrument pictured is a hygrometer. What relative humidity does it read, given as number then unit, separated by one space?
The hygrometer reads 8 %
